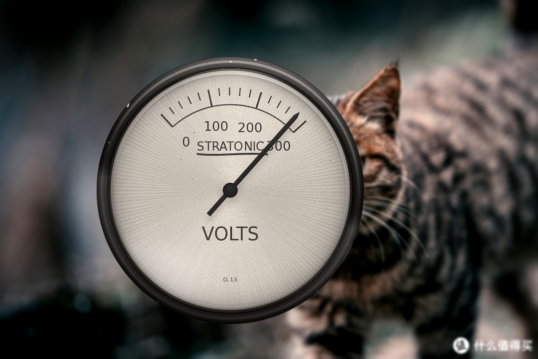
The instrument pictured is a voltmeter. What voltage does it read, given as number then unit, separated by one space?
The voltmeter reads 280 V
